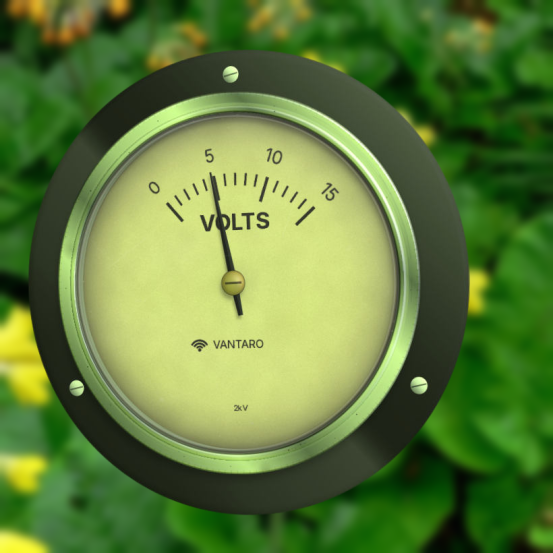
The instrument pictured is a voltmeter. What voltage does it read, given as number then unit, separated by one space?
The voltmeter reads 5 V
